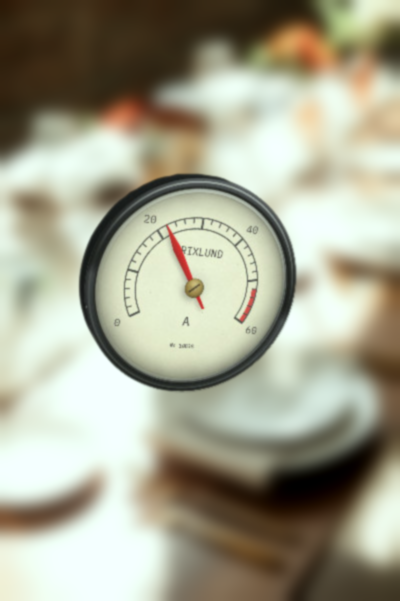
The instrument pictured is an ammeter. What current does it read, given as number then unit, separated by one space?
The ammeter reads 22 A
